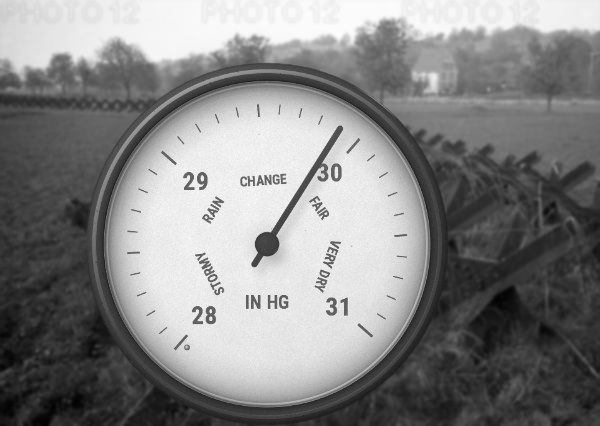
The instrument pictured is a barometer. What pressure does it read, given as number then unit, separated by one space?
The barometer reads 29.9 inHg
